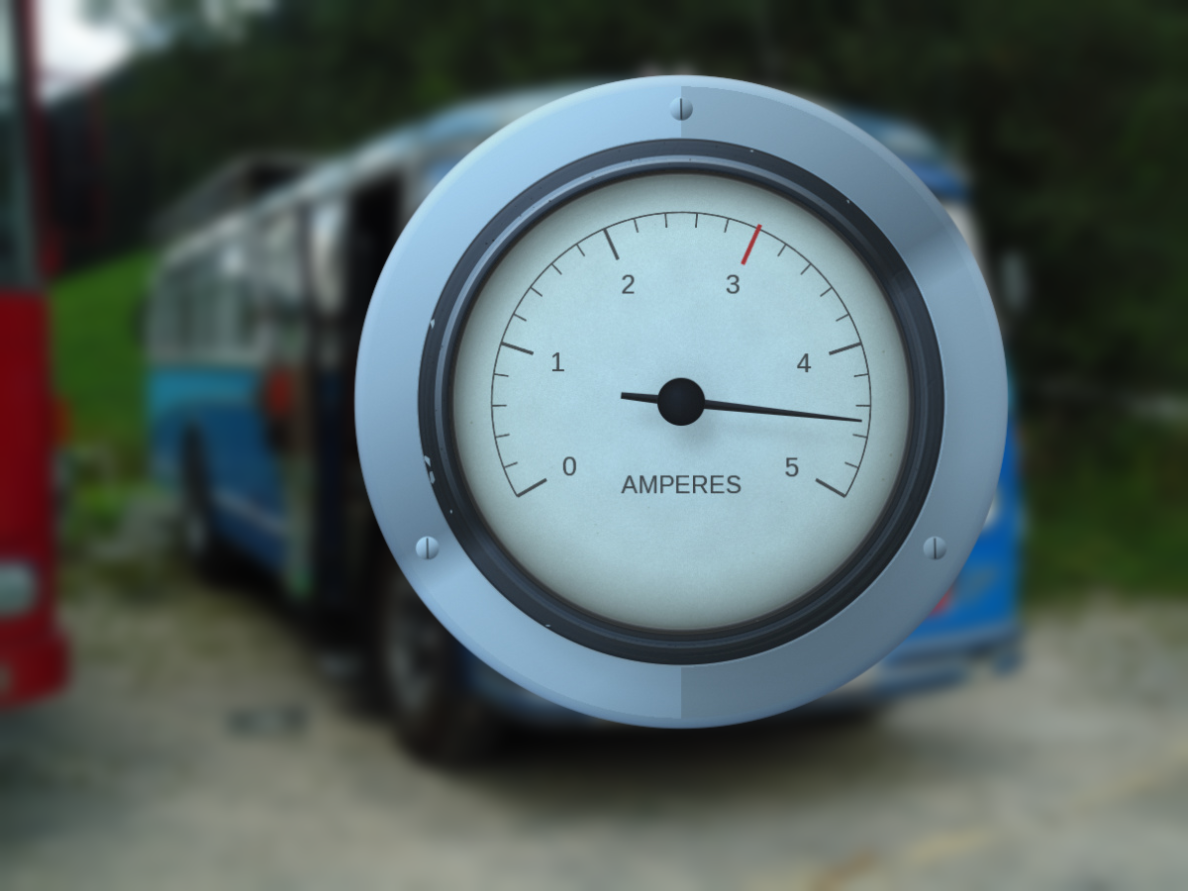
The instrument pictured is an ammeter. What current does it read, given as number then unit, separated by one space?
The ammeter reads 4.5 A
